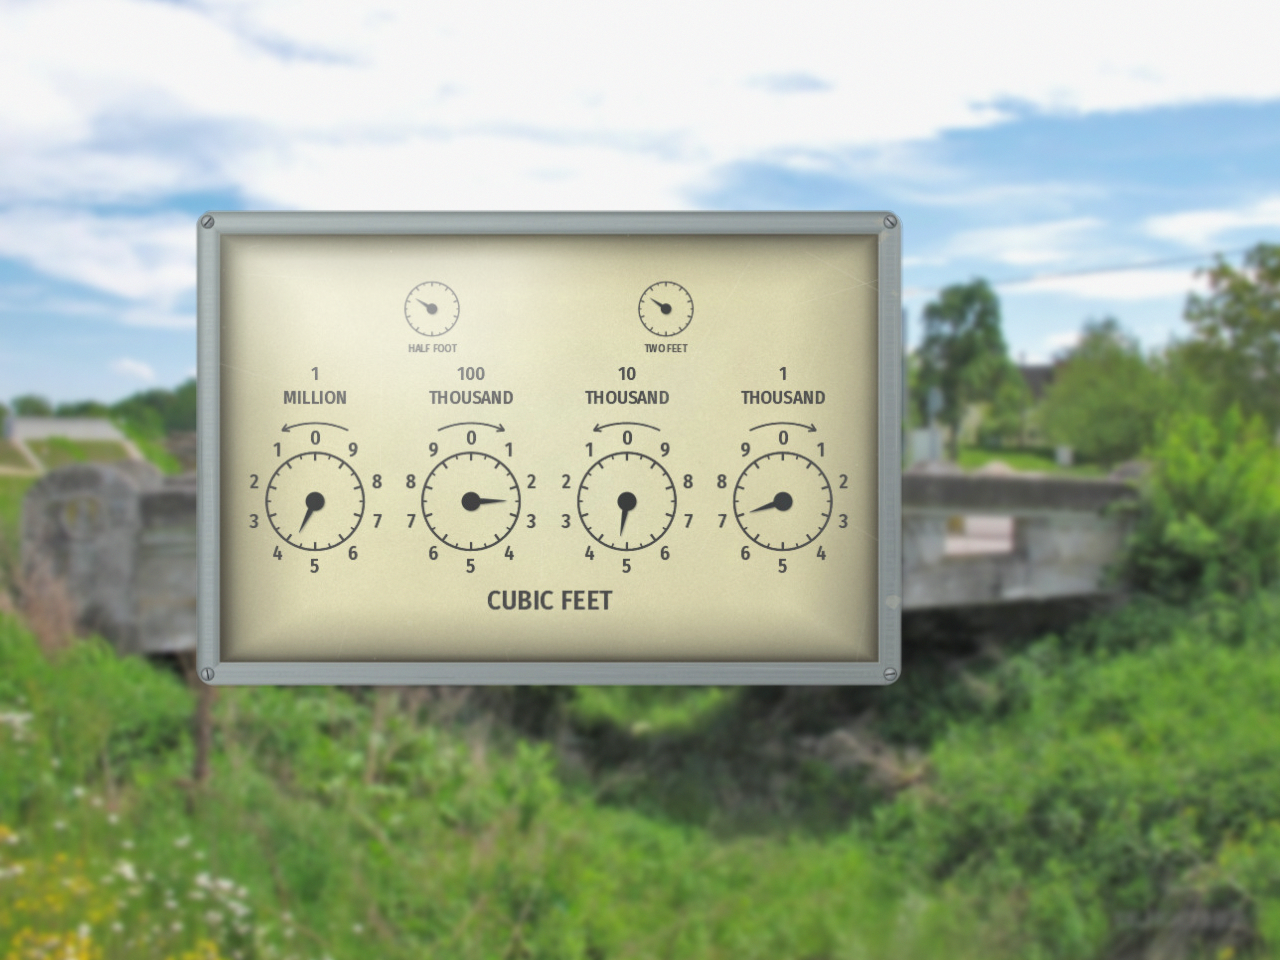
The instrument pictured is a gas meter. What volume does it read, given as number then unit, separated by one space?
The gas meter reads 424700 ft³
